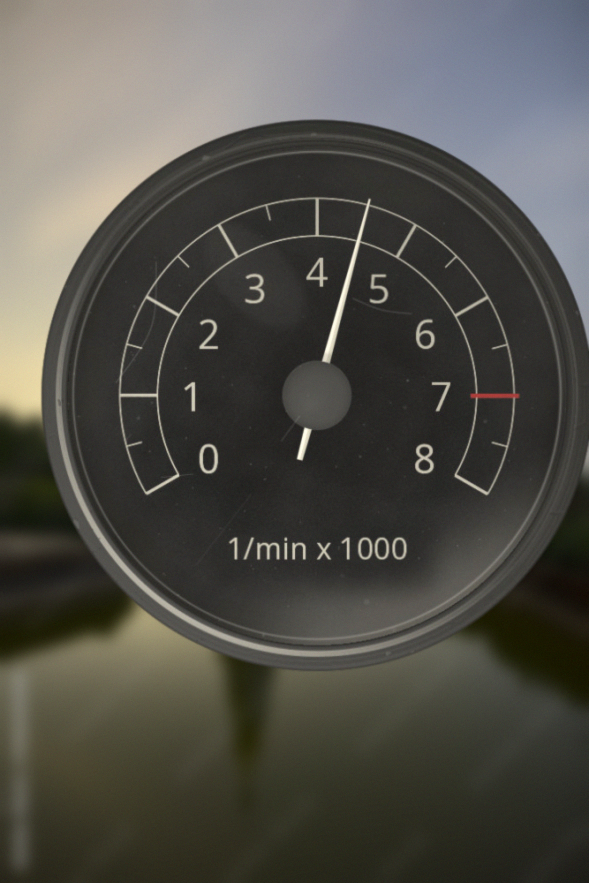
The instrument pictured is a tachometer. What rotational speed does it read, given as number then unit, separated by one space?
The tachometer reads 4500 rpm
